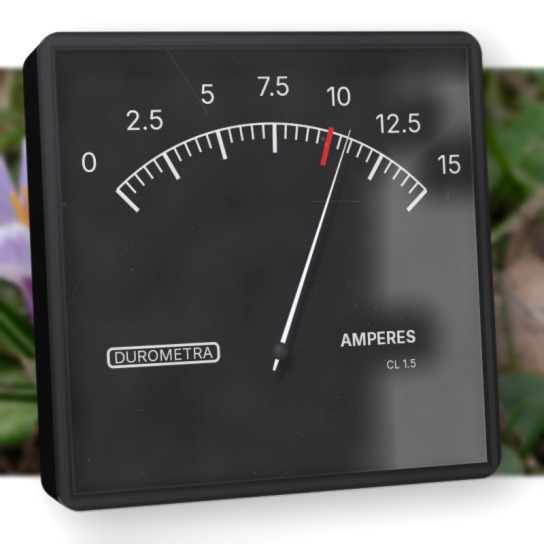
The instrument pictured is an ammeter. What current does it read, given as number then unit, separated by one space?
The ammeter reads 10.75 A
